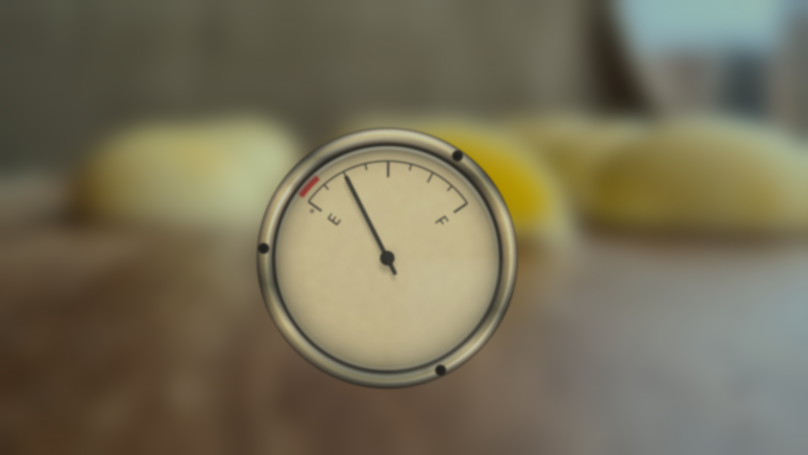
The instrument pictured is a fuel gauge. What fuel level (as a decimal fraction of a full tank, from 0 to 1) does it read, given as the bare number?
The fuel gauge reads 0.25
